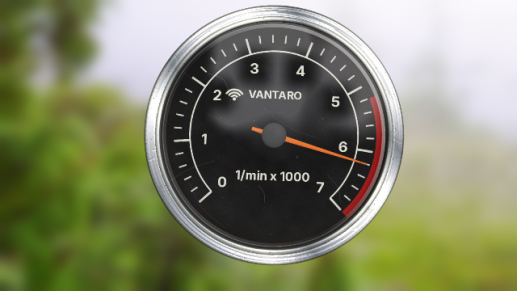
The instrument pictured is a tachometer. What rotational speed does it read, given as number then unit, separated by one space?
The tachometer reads 6200 rpm
